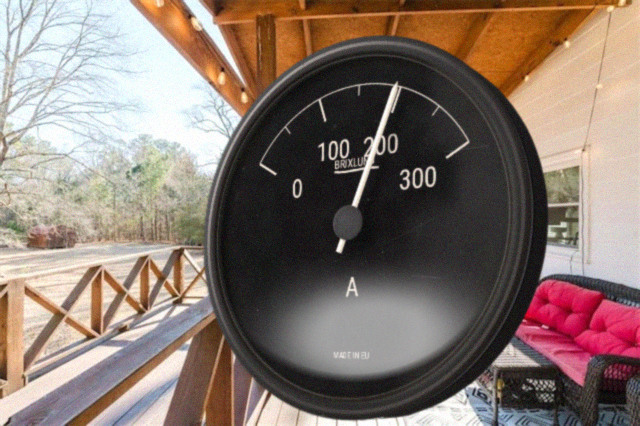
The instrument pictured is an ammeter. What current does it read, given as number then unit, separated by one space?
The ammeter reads 200 A
